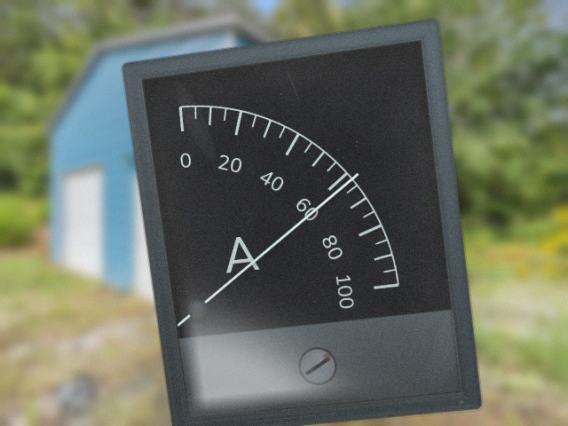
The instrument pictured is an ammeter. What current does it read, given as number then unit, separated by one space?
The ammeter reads 62.5 A
